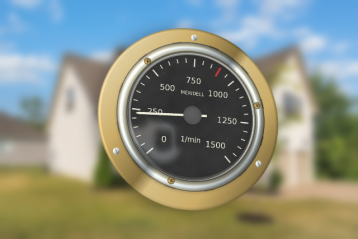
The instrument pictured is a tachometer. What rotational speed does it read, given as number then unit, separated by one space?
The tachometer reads 225 rpm
